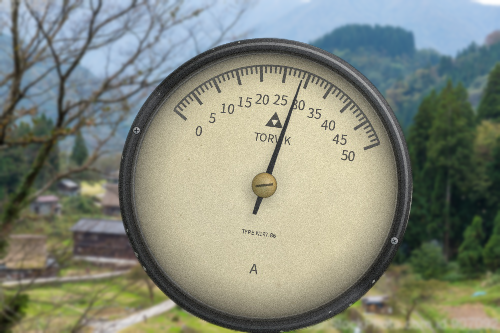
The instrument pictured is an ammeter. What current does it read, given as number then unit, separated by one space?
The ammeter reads 29 A
